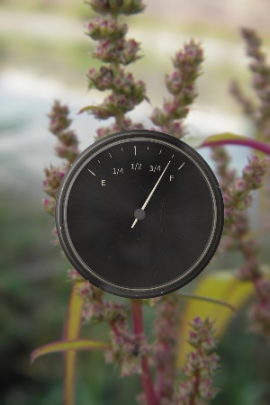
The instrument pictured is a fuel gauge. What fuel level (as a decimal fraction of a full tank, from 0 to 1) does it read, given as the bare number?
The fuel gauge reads 0.875
